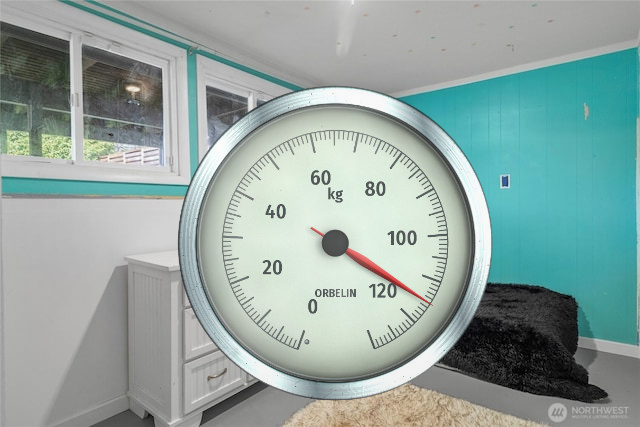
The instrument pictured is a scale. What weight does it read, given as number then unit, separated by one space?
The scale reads 115 kg
